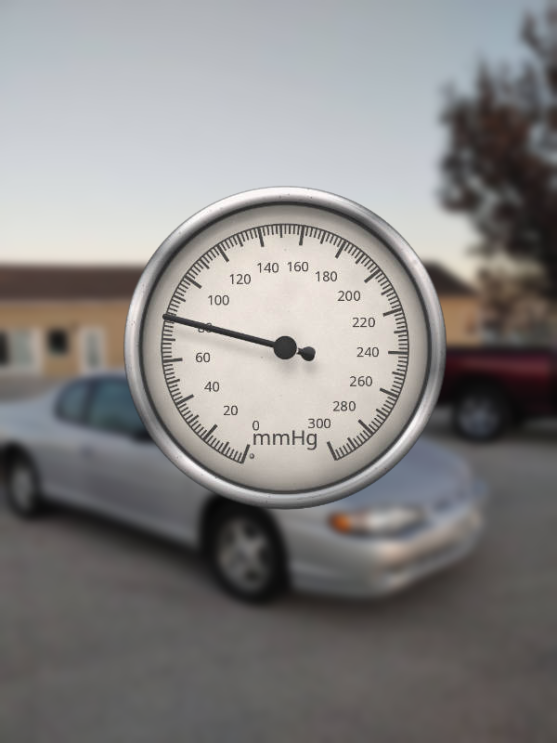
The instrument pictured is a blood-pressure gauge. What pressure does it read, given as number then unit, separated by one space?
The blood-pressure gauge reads 80 mmHg
